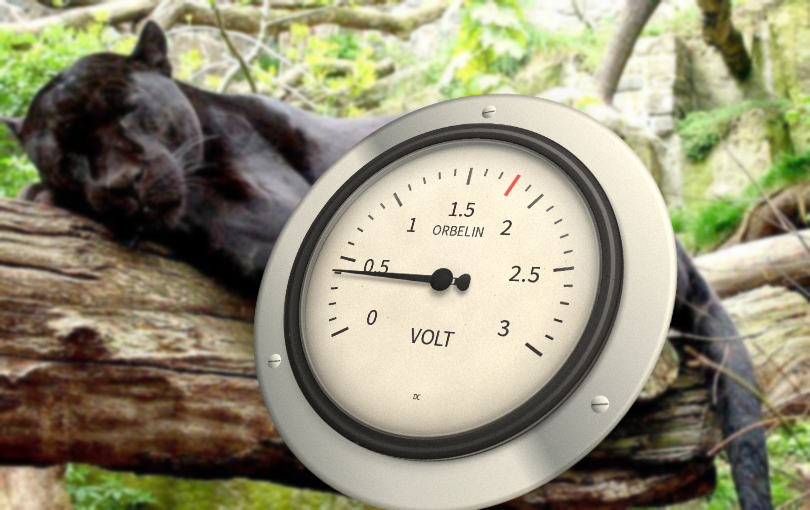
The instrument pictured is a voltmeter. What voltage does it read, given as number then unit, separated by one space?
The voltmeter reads 0.4 V
